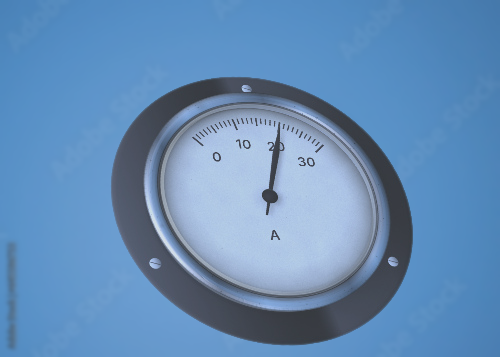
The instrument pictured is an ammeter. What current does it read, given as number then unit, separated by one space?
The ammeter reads 20 A
